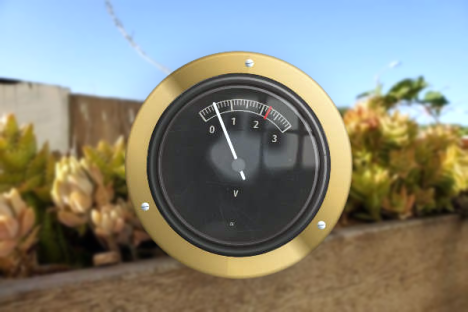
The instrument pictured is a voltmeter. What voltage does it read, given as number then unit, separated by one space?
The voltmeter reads 0.5 V
